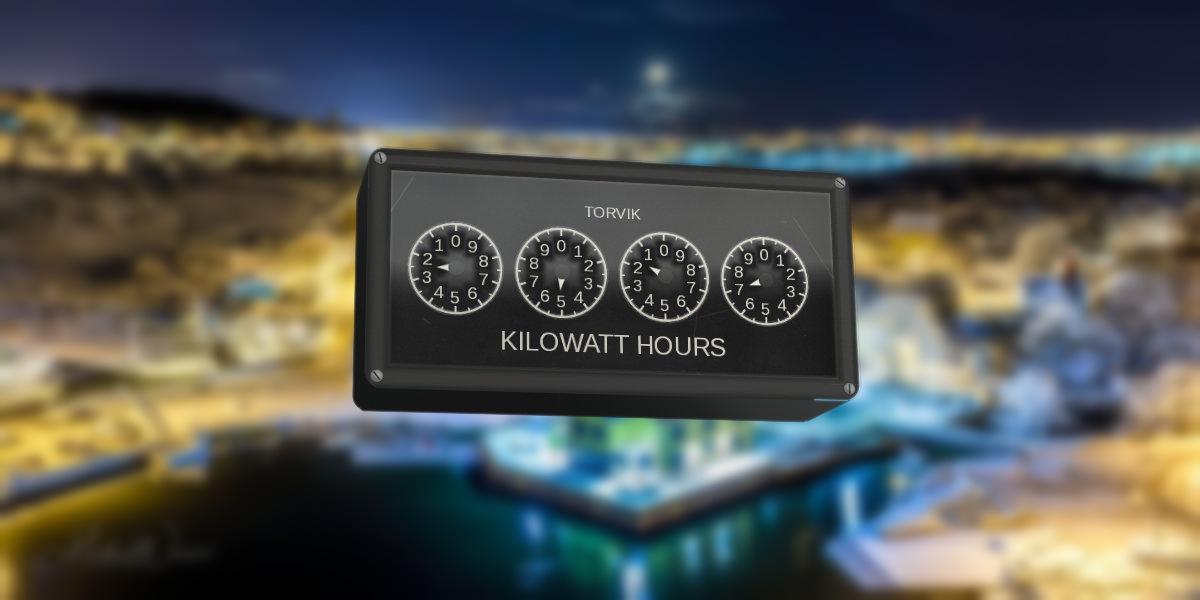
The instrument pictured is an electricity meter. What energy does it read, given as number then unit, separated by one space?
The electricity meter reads 2517 kWh
